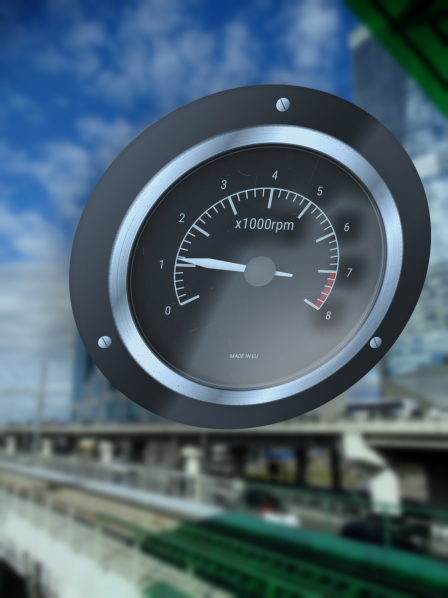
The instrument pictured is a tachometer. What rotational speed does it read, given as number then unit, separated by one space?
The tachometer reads 1200 rpm
